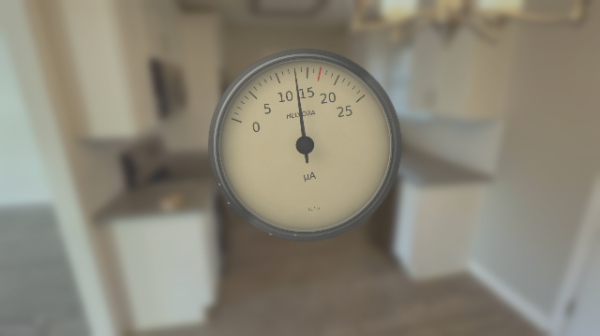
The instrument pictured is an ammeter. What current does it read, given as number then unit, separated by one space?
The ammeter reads 13 µA
